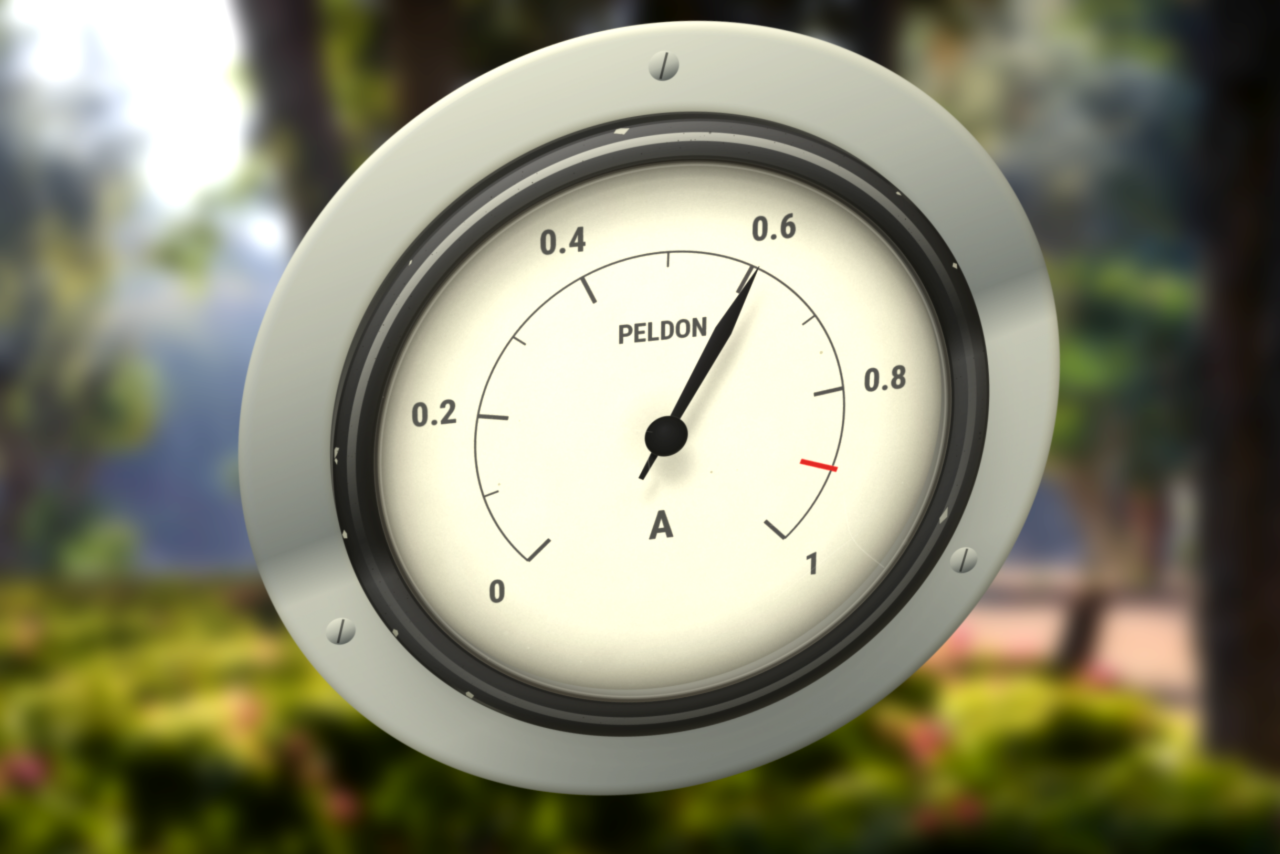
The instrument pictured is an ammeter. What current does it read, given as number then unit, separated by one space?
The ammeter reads 0.6 A
